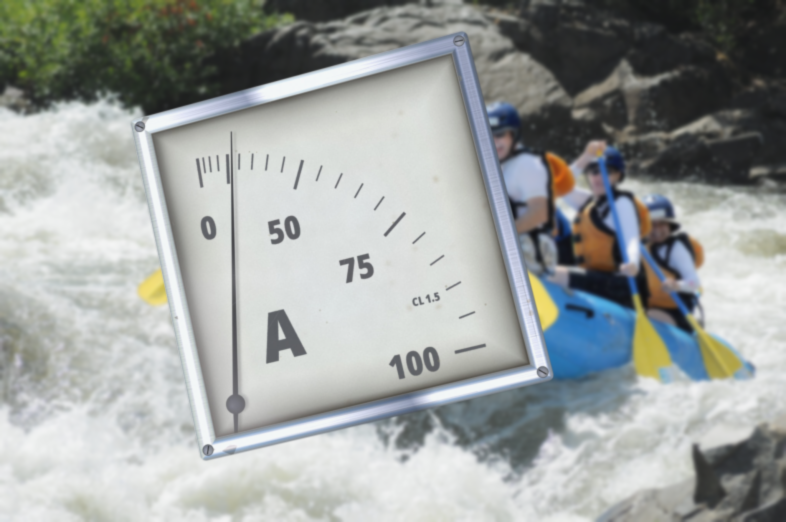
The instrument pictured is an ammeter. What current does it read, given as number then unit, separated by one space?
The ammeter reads 27.5 A
